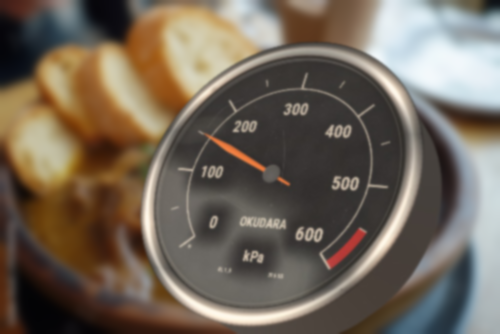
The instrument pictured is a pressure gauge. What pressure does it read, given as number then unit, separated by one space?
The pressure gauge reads 150 kPa
